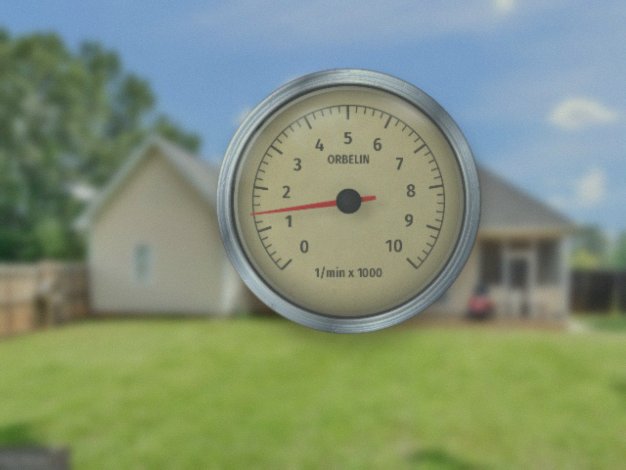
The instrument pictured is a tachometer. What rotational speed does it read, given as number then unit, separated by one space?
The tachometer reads 1400 rpm
